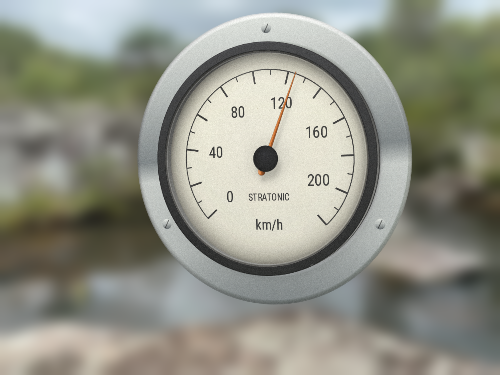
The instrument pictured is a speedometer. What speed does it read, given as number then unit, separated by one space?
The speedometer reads 125 km/h
